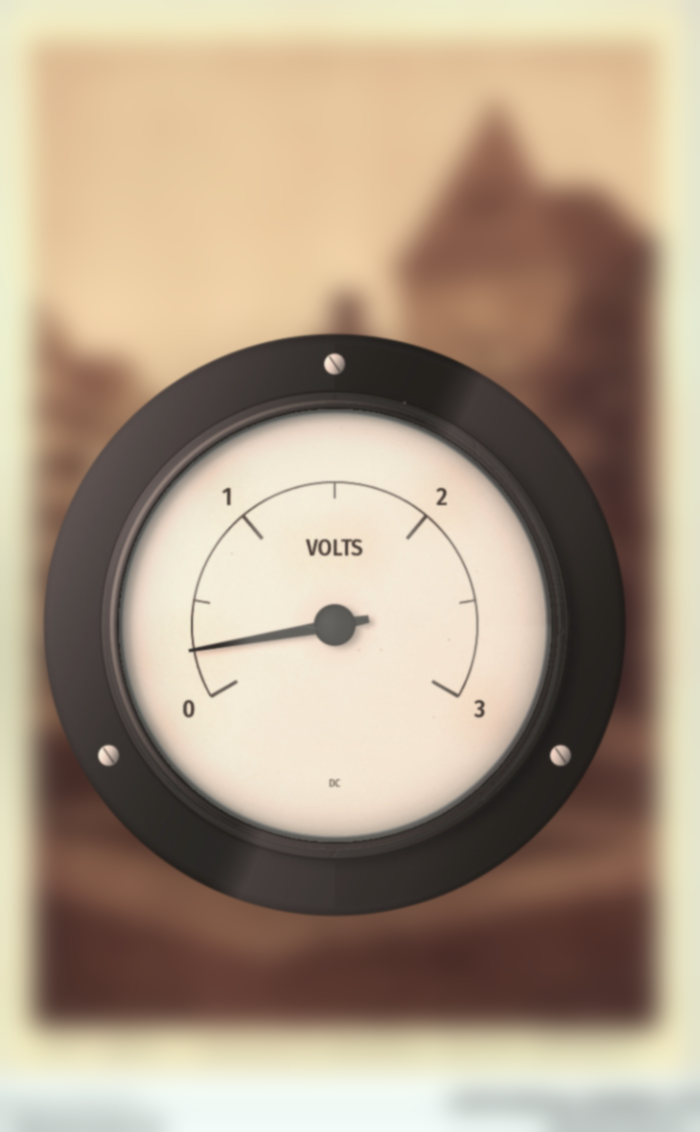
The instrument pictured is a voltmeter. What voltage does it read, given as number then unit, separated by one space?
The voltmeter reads 0.25 V
